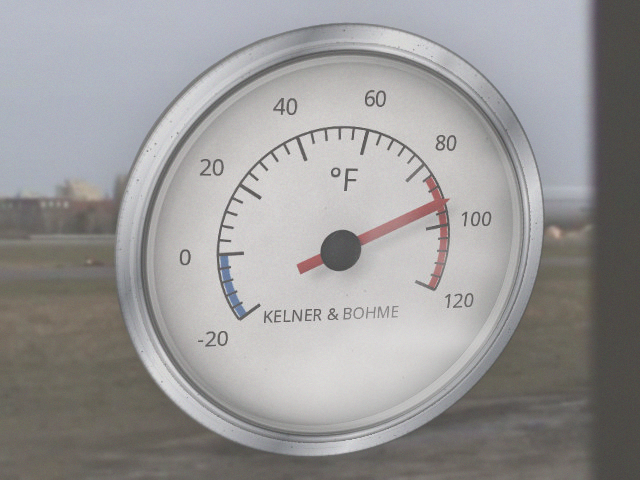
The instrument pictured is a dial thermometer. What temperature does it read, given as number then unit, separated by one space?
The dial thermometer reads 92 °F
